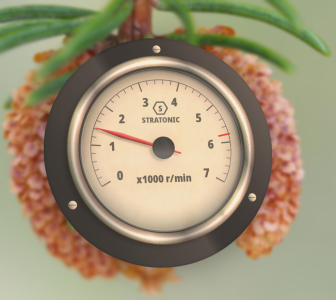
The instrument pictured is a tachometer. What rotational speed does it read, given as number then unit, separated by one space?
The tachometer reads 1400 rpm
